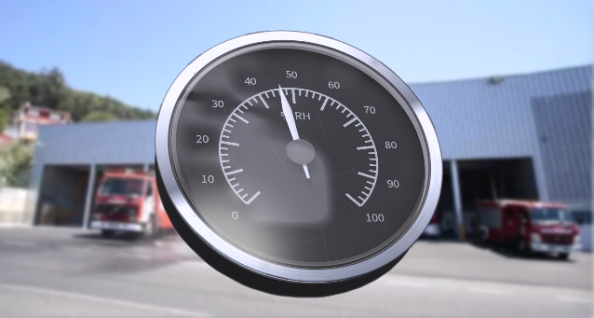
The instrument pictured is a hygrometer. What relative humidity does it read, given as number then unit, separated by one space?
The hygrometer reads 46 %
